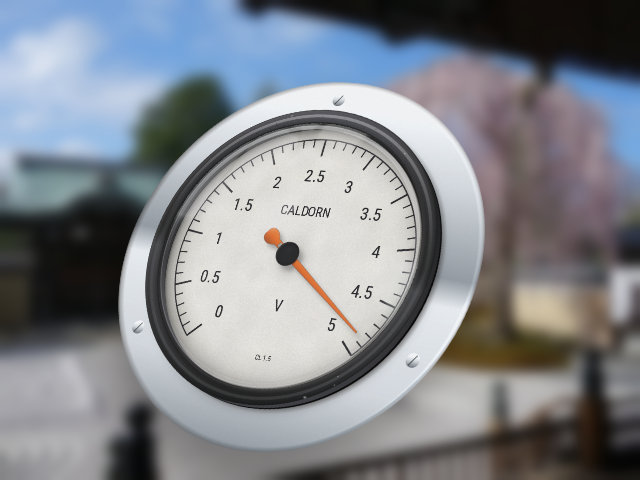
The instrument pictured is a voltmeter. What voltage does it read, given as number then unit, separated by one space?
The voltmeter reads 4.85 V
